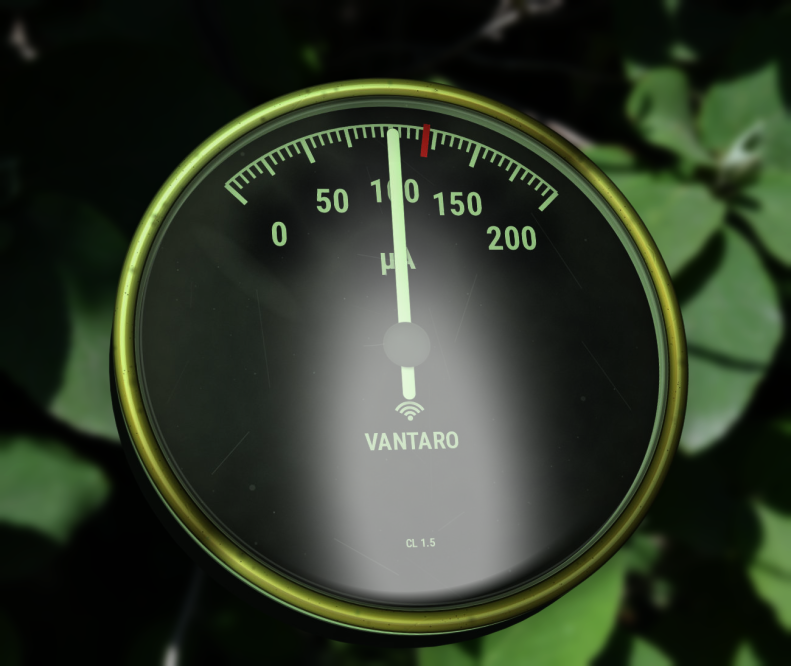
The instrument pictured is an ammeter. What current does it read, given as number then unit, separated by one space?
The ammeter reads 100 µA
